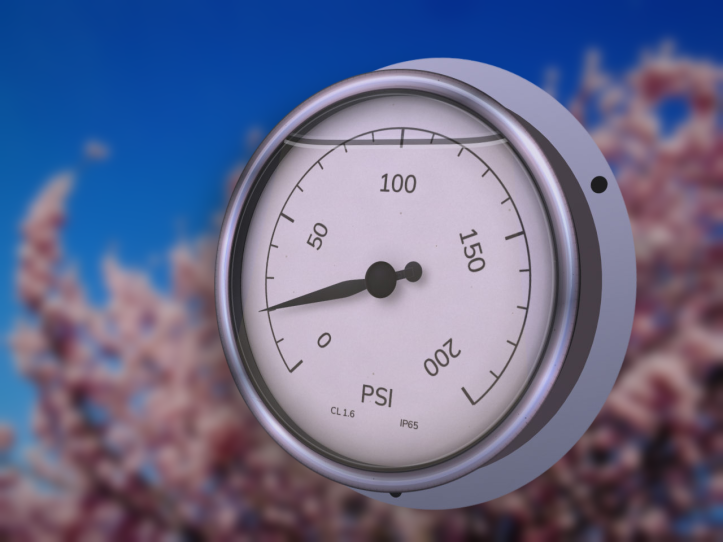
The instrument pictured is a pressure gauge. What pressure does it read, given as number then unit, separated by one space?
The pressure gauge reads 20 psi
